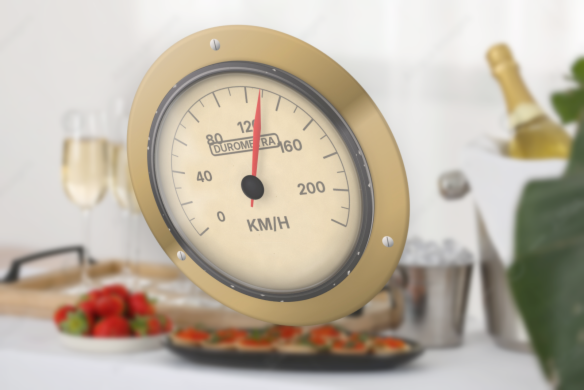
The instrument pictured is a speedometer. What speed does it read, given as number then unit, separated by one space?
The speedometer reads 130 km/h
